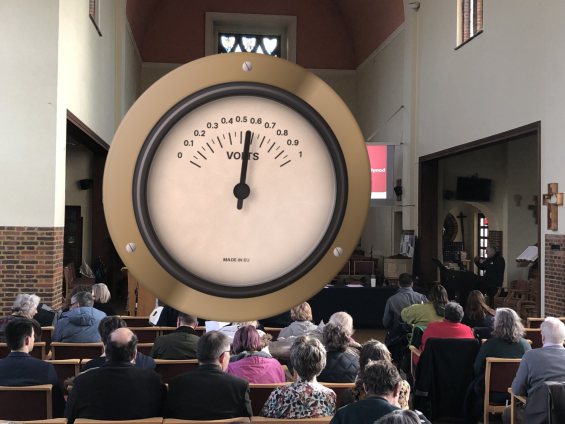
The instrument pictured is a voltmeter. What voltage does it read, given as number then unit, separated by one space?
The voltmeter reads 0.55 V
